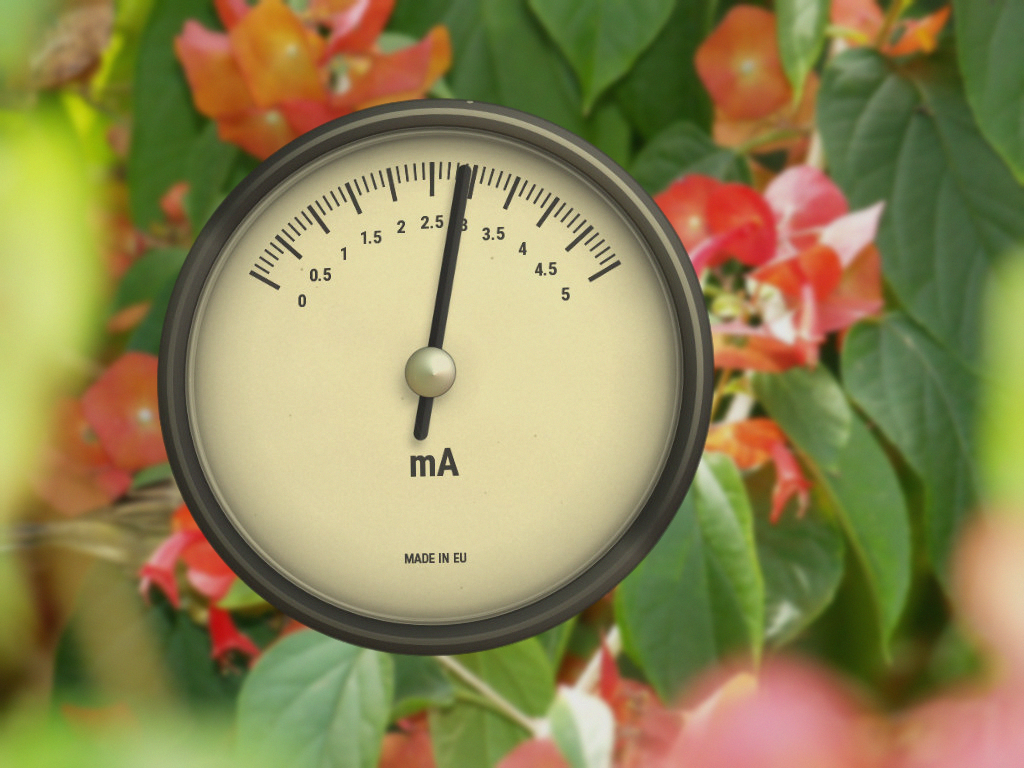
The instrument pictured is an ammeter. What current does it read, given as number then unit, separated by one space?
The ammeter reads 2.9 mA
